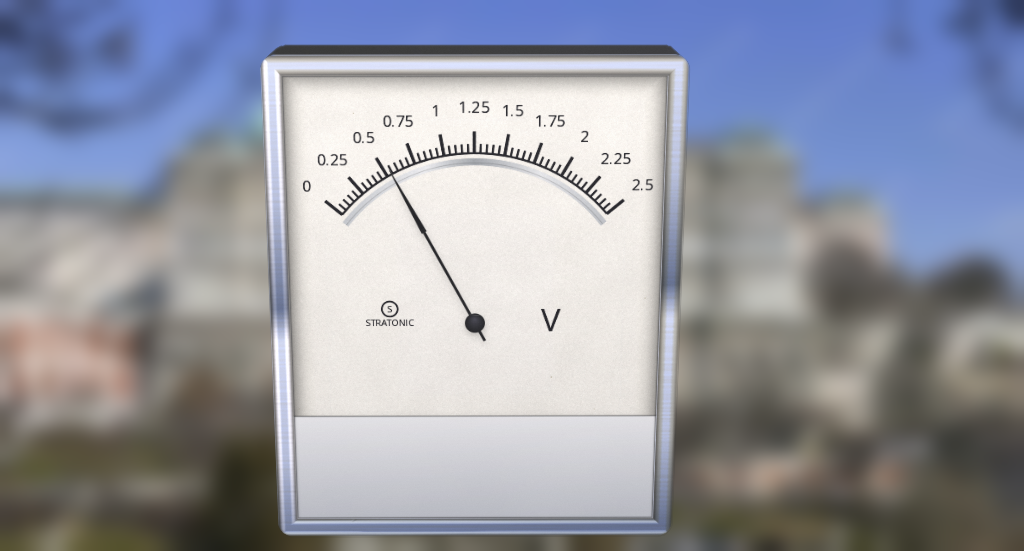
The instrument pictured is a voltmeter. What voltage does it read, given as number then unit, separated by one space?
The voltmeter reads 0.55 V
